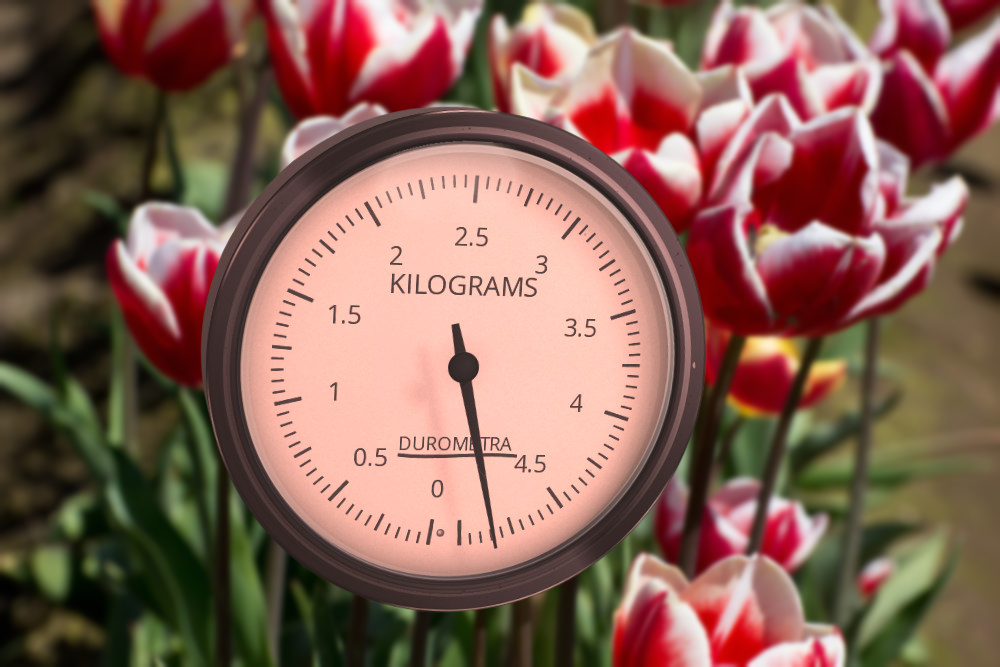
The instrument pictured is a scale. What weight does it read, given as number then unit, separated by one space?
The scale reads 4.85 kg
